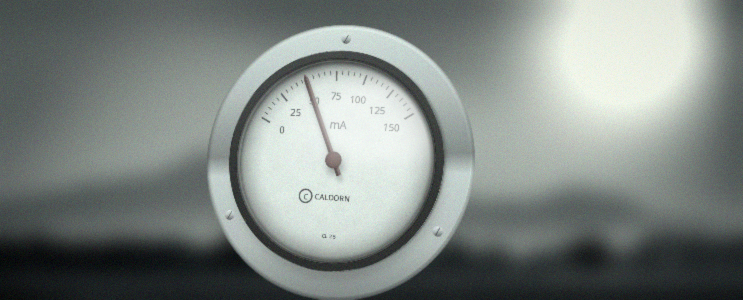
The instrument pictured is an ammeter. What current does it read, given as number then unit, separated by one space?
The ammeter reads 50 mA
